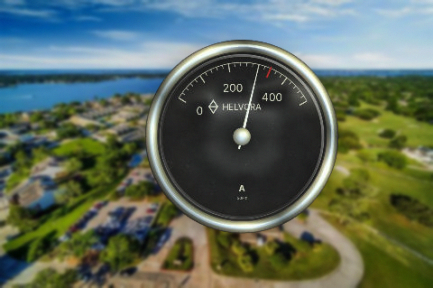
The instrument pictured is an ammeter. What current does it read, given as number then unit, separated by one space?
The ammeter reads 300 A
